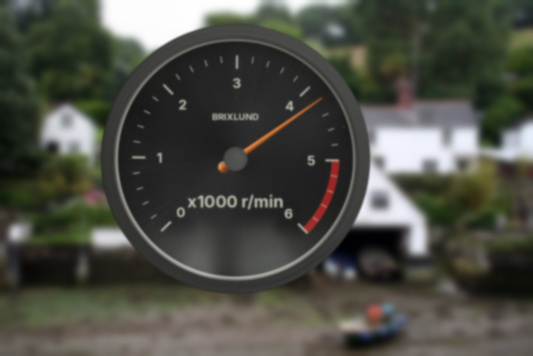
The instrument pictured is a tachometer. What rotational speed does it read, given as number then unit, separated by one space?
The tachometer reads 4200 rpm
